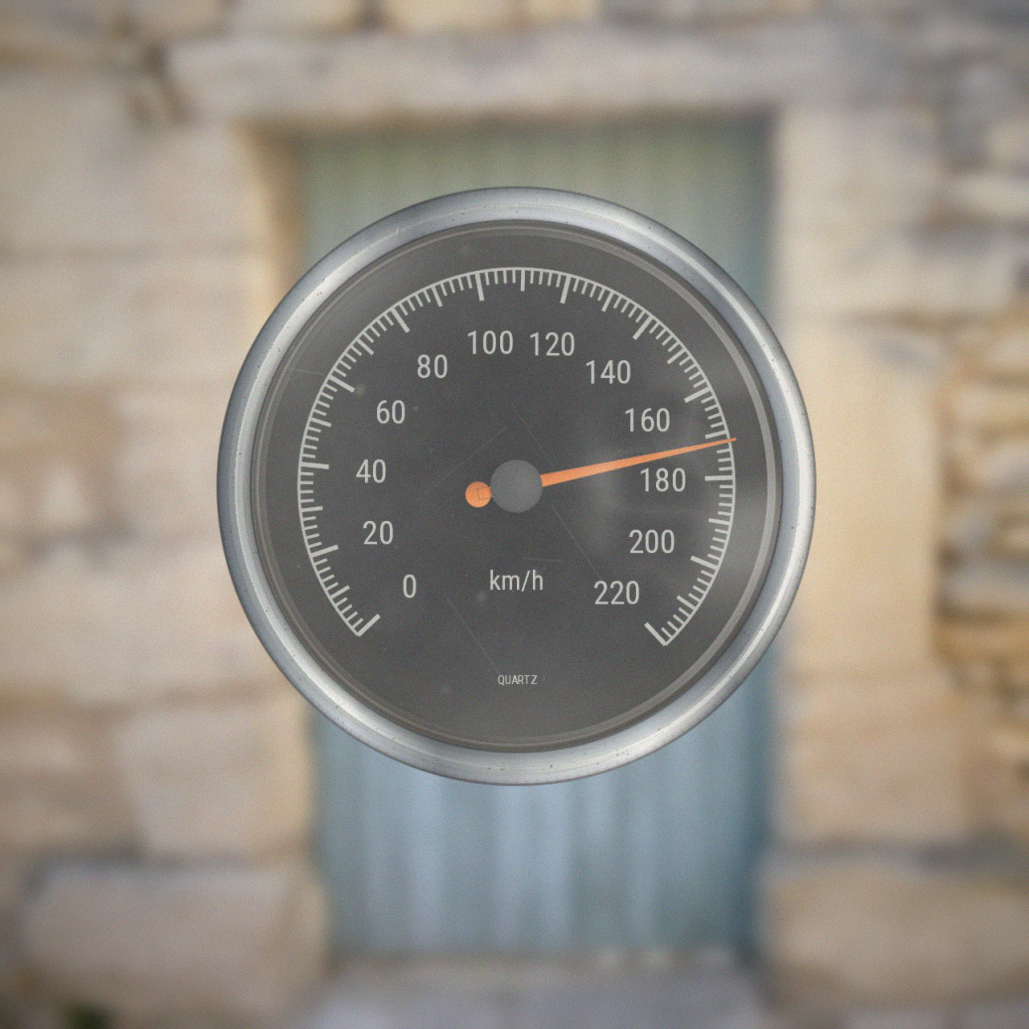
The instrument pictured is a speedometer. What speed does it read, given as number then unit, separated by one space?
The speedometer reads 172 km/h
